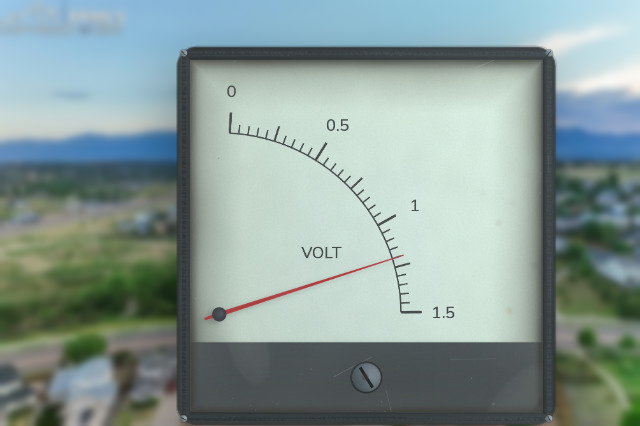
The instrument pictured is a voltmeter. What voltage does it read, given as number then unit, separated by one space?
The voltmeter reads 1.2 V
